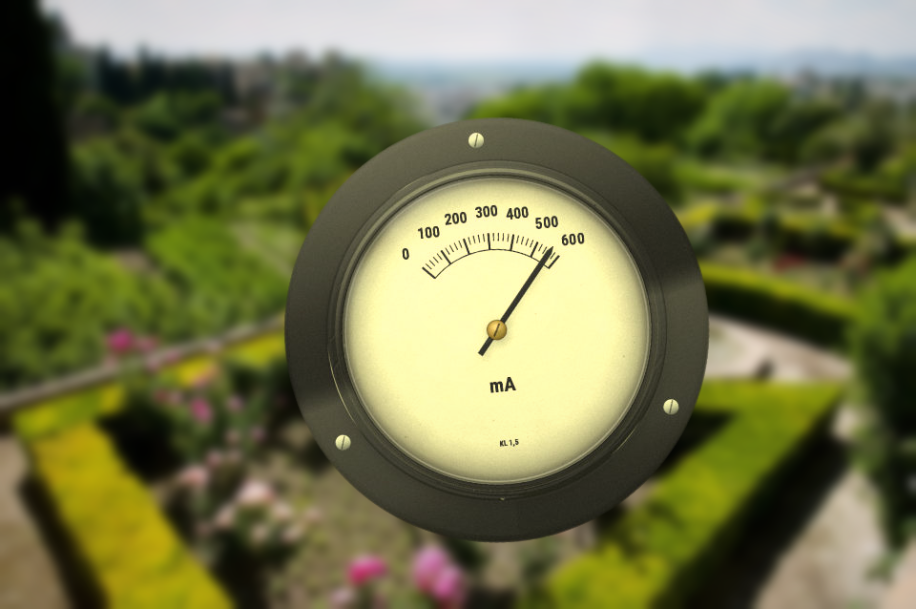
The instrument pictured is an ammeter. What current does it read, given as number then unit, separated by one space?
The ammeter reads 560 mA
